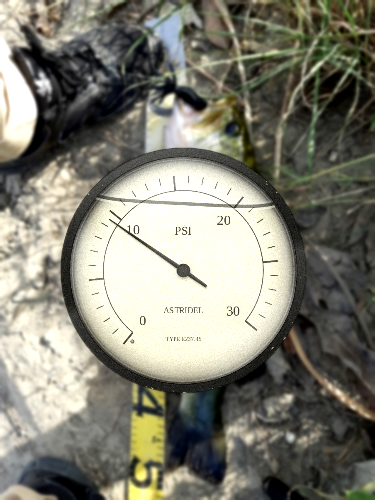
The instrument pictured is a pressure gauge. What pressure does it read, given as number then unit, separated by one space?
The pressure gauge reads 9.5 psi
